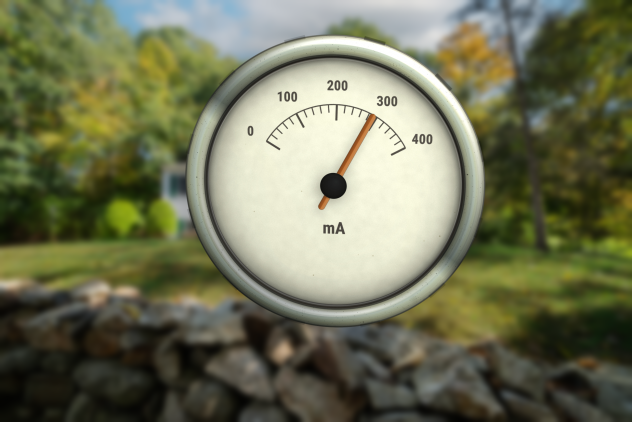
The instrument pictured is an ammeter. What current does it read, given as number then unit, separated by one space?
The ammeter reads 290 mA
